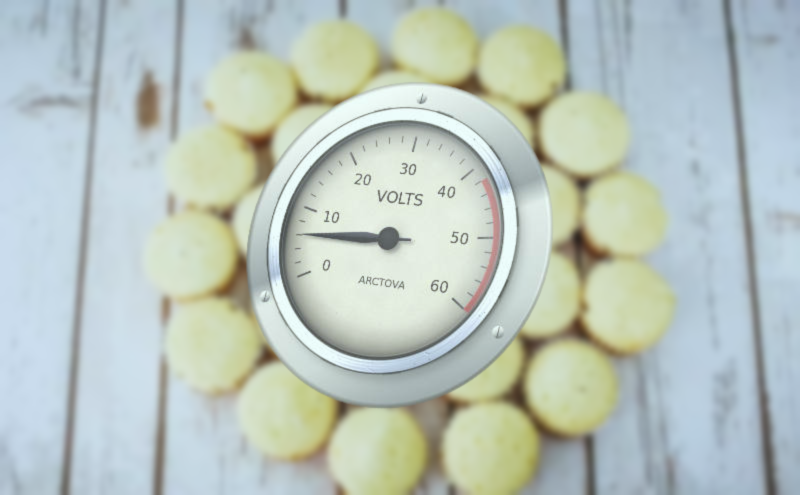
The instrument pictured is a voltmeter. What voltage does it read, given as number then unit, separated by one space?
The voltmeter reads 6 V
